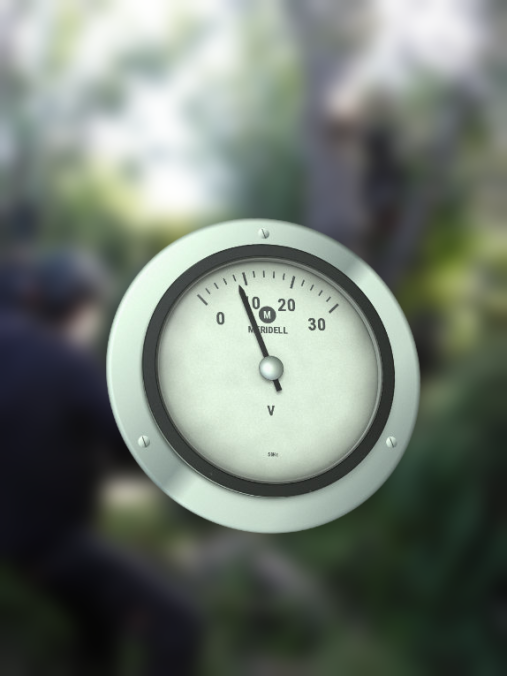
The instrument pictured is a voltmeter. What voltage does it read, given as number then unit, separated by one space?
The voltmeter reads 8 V
